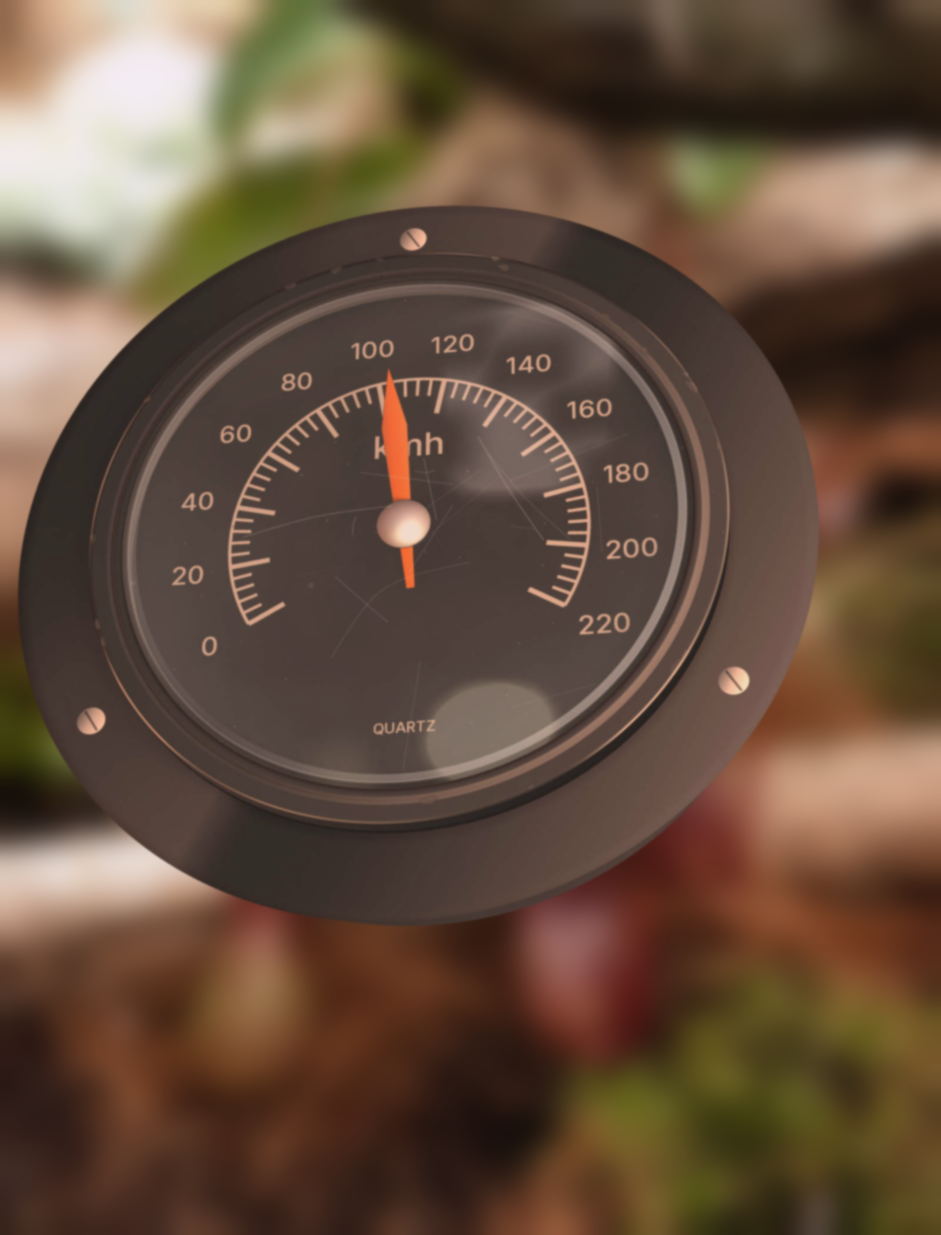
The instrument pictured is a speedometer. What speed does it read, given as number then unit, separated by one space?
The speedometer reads 104 km/h
